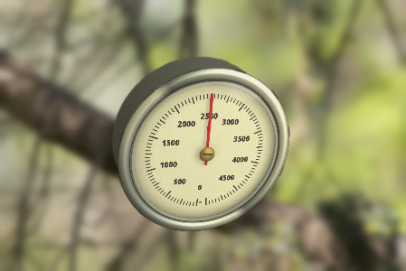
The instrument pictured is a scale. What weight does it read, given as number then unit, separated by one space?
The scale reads 2500 g
